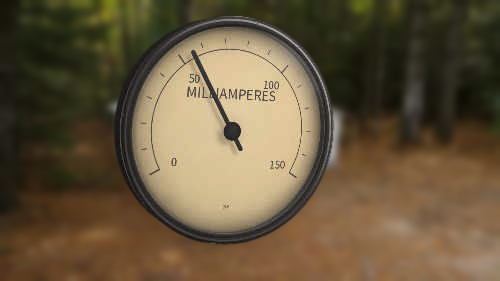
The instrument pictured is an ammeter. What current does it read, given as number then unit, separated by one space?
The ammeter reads 55 mA
